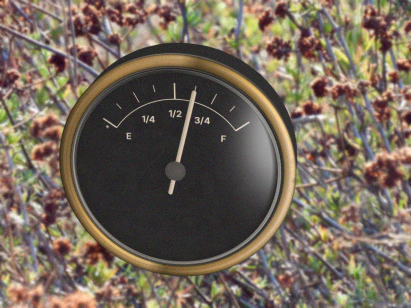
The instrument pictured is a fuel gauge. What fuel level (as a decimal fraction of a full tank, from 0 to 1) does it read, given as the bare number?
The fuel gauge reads 0.625
